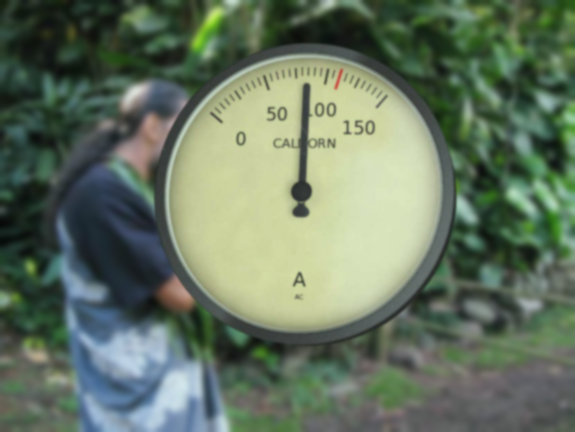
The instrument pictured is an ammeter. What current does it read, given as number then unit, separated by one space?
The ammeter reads 85 A
